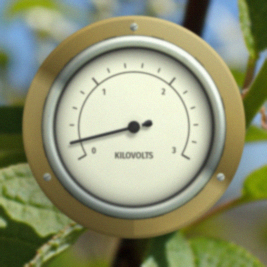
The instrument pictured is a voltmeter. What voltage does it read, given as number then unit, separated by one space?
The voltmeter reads 0.2 kV
